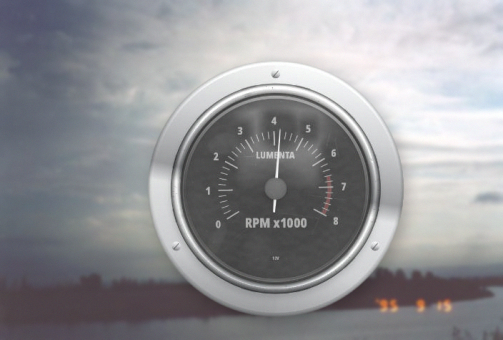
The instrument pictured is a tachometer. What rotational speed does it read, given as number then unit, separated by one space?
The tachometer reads 4200 rpm
